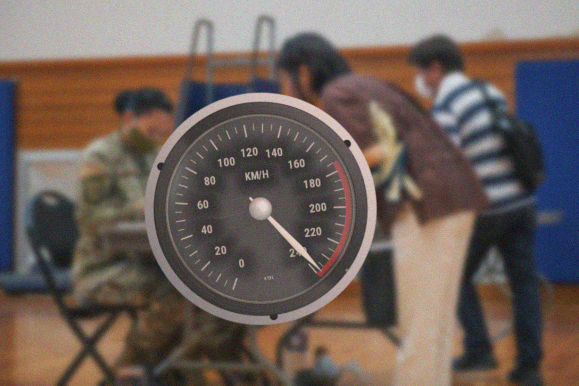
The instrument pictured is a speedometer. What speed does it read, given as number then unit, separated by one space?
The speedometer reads 237.5 km/h
